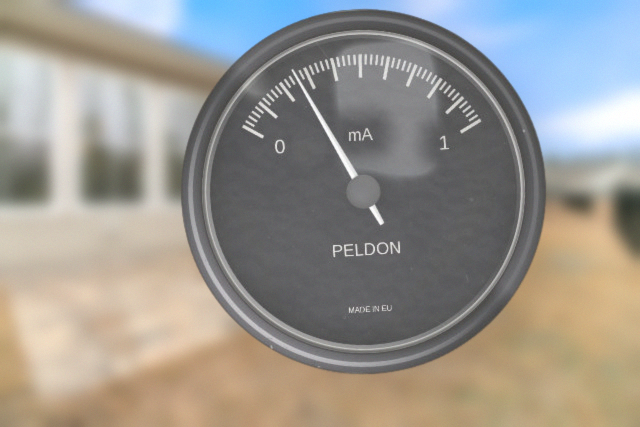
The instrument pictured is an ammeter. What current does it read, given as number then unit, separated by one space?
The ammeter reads 0.26 mA
